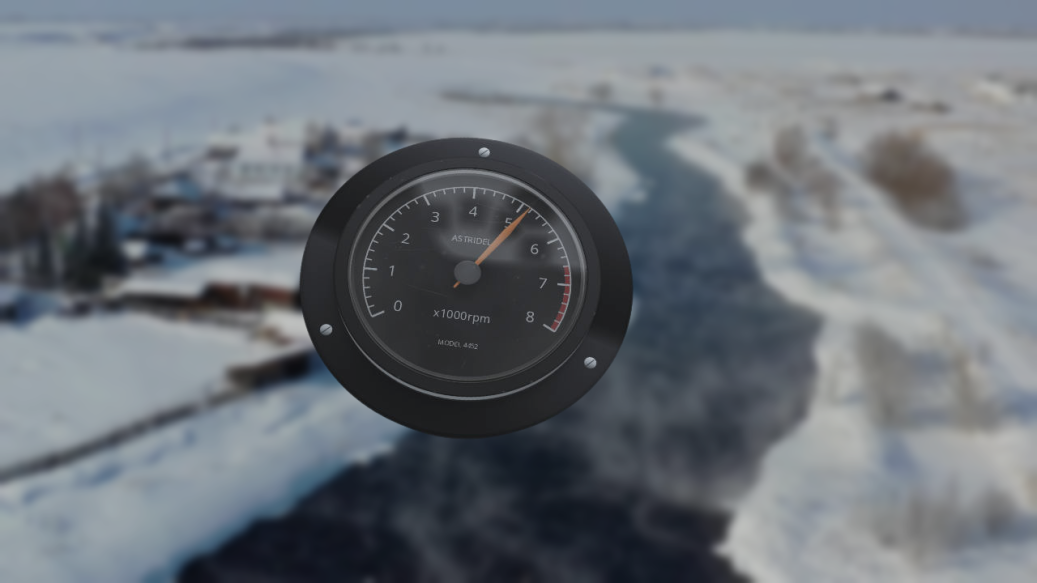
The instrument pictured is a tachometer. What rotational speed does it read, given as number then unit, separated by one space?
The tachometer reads 5200 rpm
